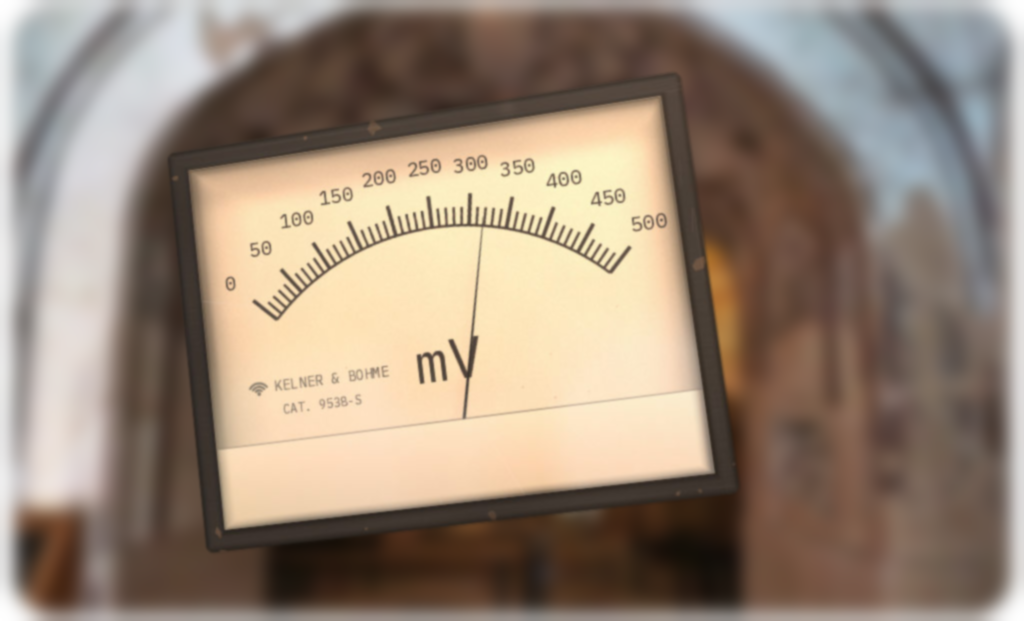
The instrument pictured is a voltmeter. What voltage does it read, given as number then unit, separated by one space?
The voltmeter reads 320 mV
